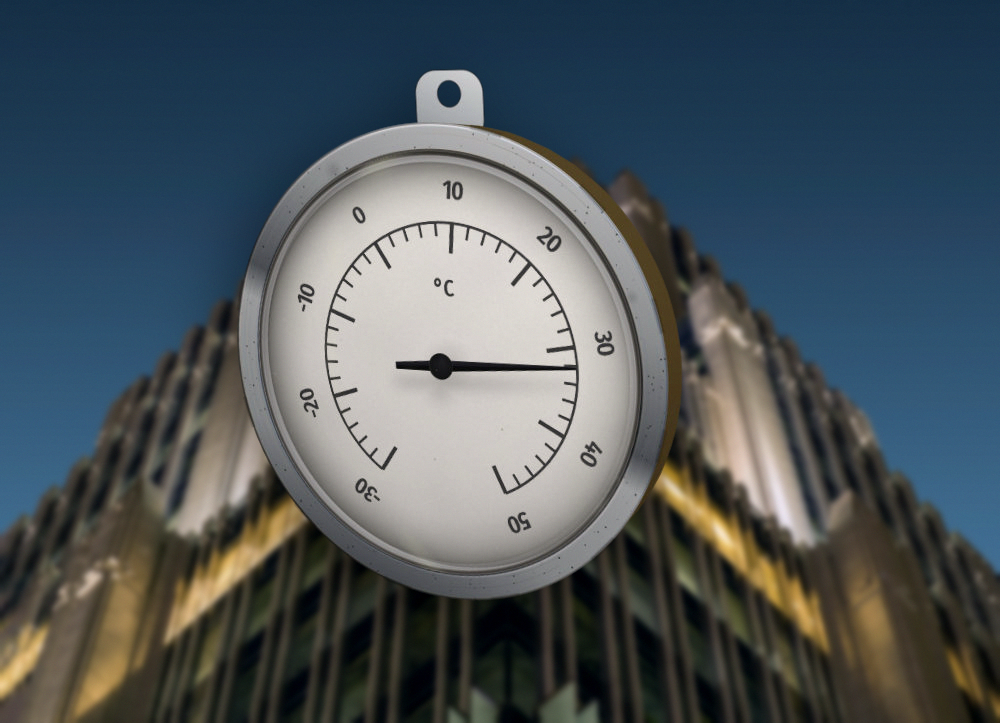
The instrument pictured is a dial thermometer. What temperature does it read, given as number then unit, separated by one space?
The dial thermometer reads 32 °C
